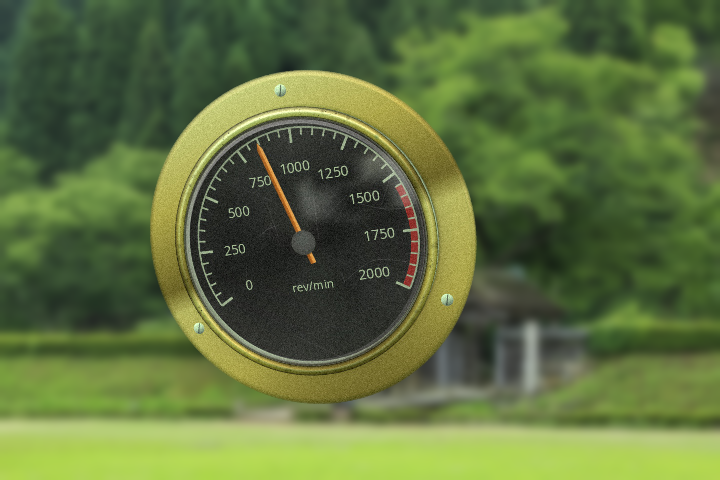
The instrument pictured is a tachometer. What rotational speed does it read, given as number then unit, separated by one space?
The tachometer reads 850 rpm
